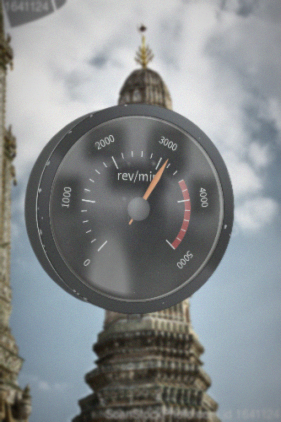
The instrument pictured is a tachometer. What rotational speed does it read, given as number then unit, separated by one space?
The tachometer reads 3100 rpm
